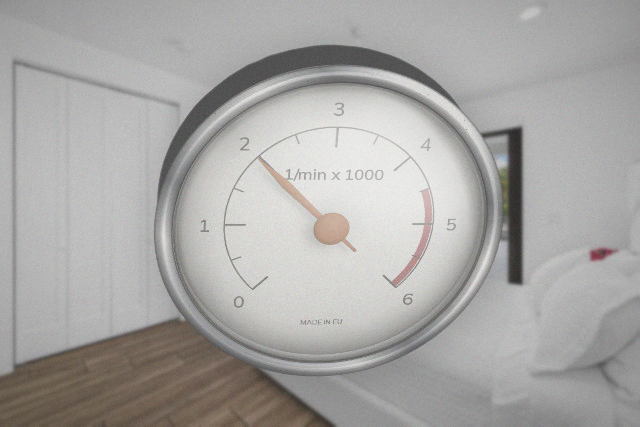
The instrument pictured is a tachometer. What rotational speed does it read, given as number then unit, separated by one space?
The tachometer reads 2000 rpm
